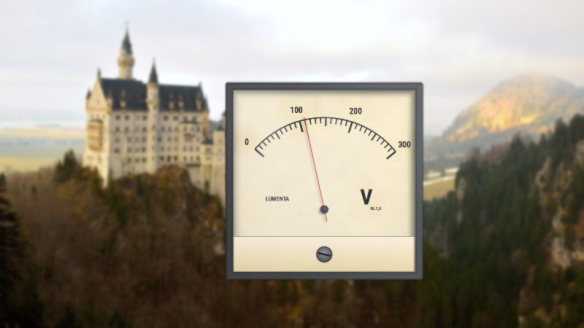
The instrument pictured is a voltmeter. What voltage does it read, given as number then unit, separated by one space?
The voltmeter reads 110 V
